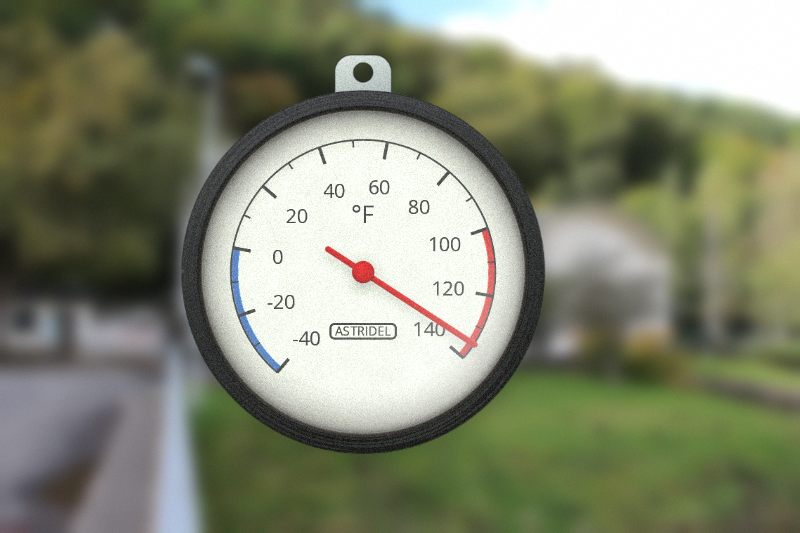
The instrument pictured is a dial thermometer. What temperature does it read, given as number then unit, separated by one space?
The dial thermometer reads 135 °F
